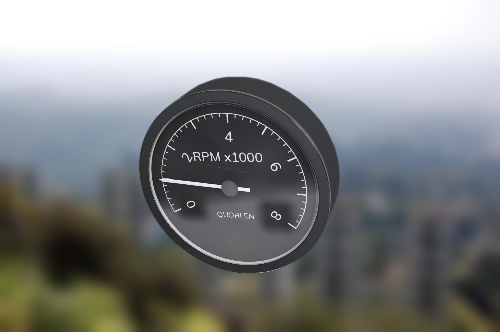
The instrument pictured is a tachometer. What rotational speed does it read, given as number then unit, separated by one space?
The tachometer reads 1000 rpm
